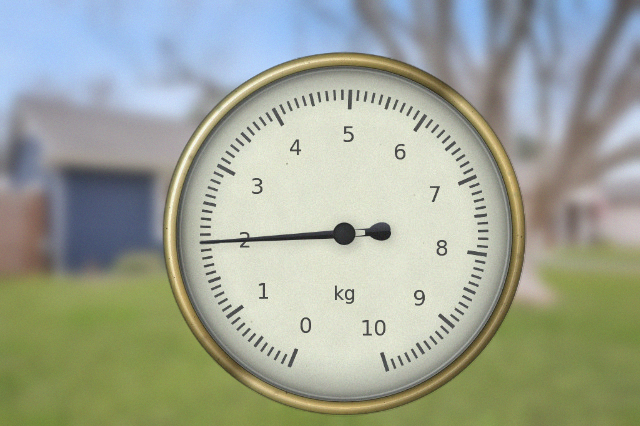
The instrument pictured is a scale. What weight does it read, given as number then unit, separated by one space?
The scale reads 2 kg
